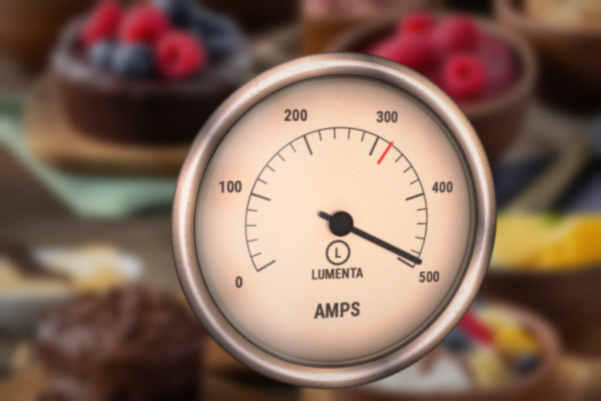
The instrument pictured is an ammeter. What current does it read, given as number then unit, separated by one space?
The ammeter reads 490 A
